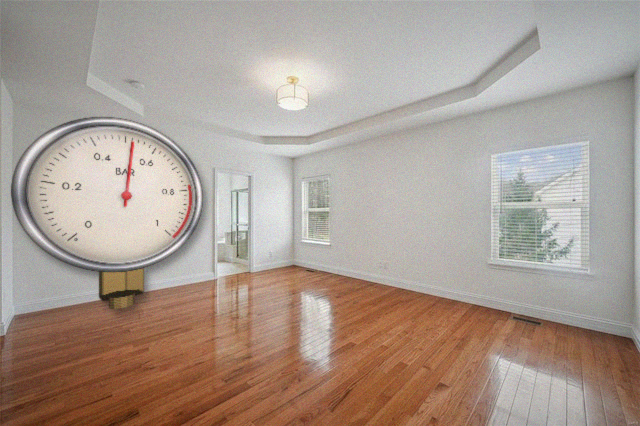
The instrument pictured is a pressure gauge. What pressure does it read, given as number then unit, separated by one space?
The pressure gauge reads 0.52 bar
